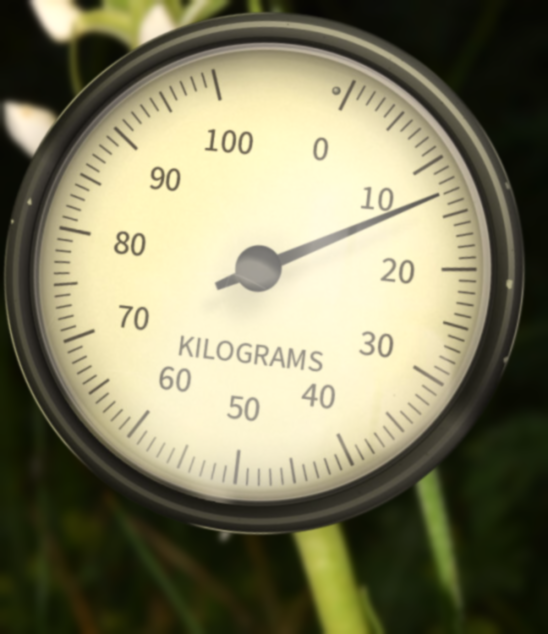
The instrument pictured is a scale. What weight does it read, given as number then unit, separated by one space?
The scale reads 13 kg
